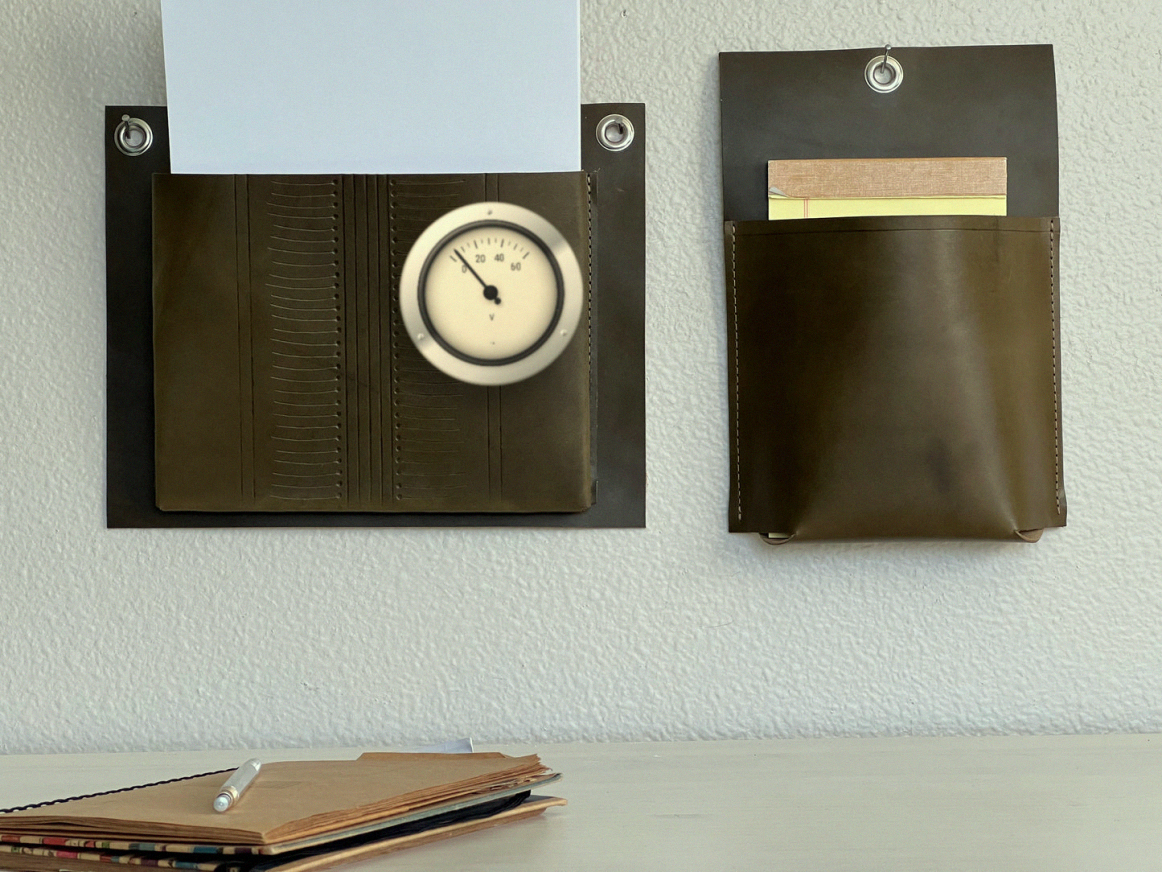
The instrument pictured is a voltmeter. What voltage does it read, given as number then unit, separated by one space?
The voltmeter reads 5 V
